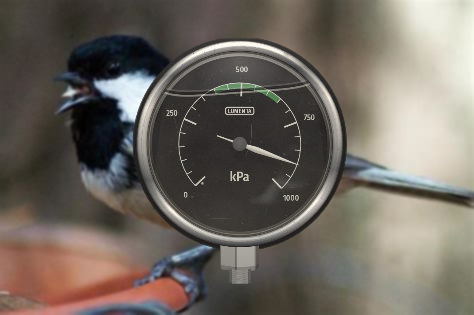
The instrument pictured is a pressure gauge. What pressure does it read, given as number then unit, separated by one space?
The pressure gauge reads 900 kPa
